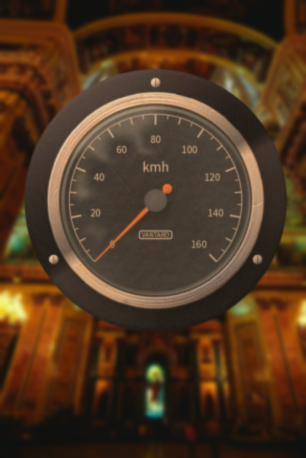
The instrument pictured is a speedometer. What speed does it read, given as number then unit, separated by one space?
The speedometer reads 0 km/h
